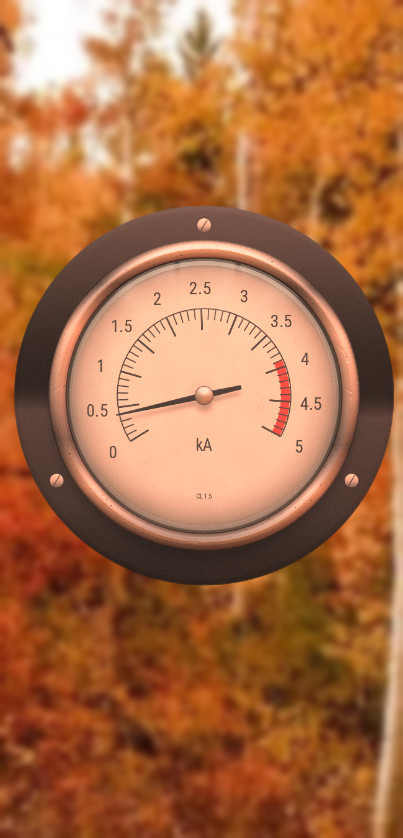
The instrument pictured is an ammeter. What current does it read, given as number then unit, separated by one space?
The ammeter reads 0.4 kA
